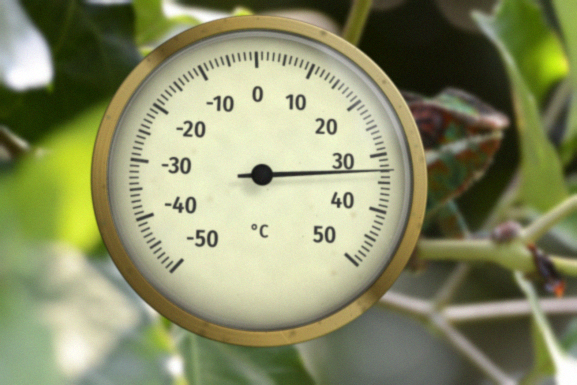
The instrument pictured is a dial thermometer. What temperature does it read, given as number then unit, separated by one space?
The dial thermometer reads 33 °C
